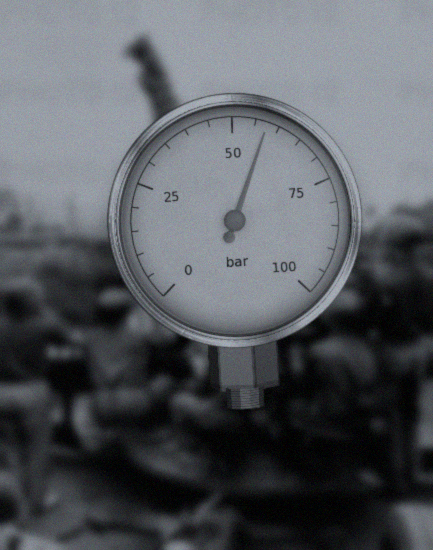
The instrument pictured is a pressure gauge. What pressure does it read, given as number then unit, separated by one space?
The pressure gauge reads 57.5 bar
